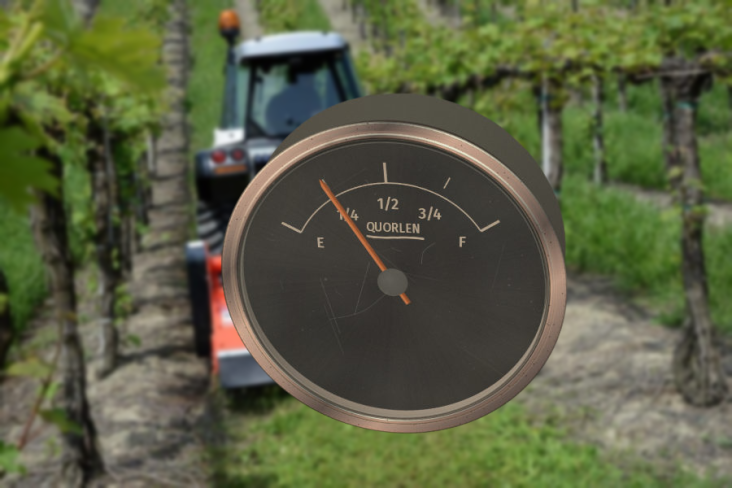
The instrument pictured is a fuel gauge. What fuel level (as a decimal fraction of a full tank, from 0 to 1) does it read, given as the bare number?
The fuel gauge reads 0.25
